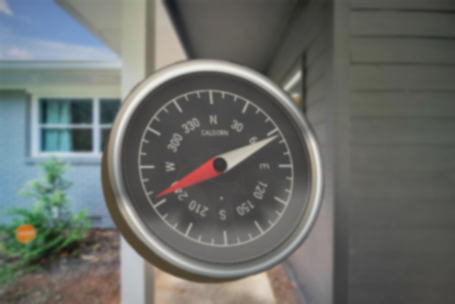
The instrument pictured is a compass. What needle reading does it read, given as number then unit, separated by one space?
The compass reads 245 °
